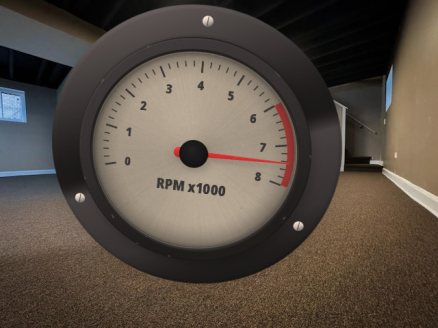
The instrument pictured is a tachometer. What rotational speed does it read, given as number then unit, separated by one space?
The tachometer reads 7400 rpm
